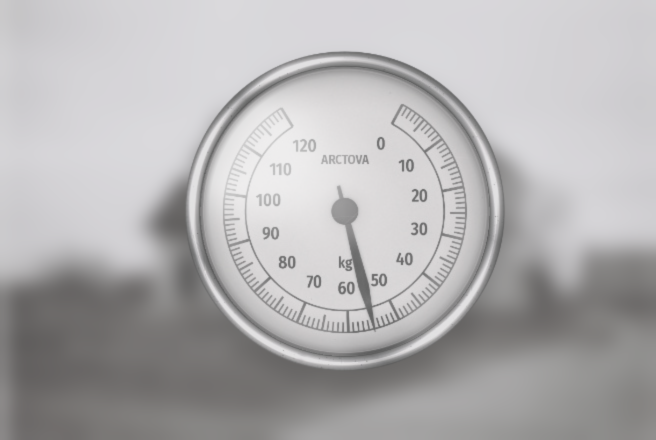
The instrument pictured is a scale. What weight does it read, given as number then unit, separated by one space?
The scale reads 55 kg
